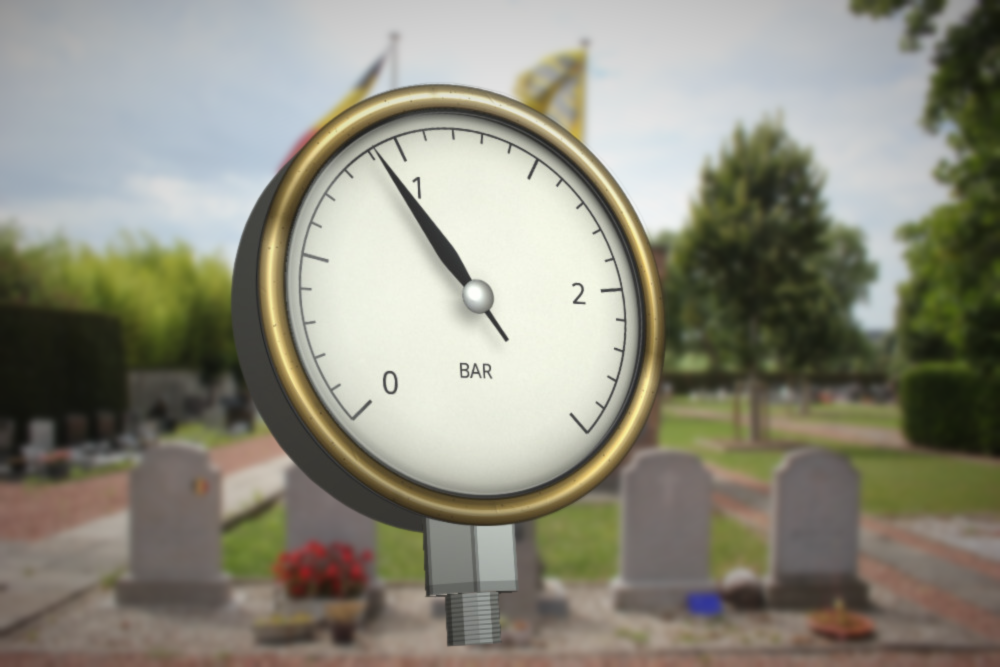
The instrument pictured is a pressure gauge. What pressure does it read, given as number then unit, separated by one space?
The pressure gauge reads 0.9 bar
